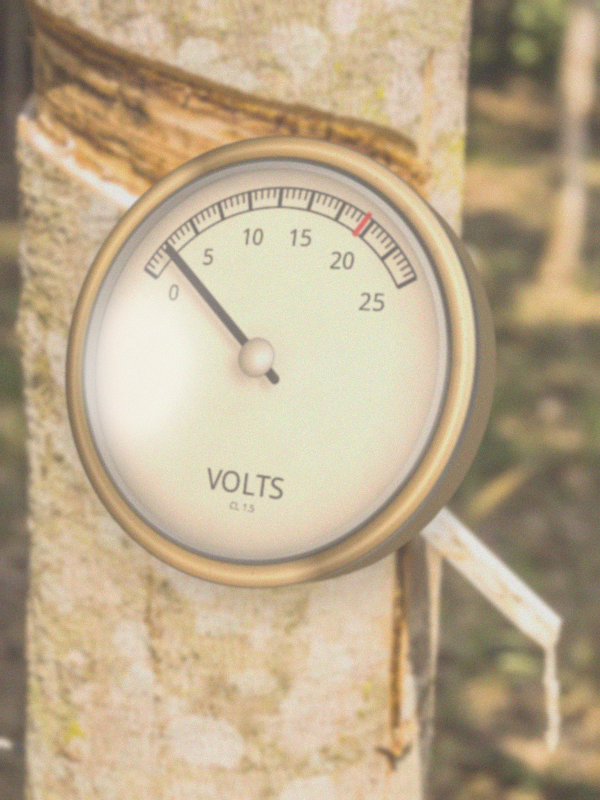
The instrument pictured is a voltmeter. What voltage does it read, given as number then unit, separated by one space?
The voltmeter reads 2.5 V
